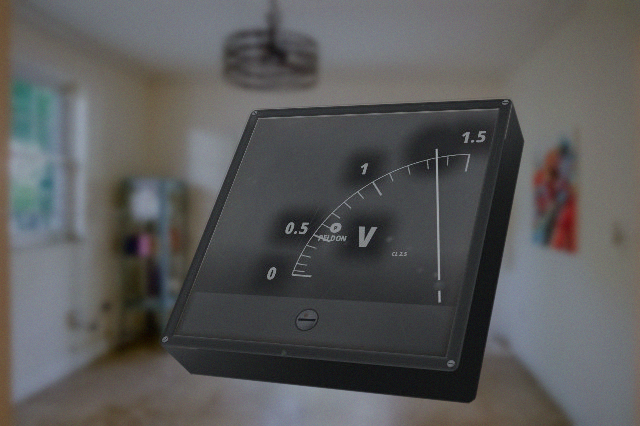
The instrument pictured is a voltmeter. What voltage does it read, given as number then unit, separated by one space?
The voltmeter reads 1.35 V
